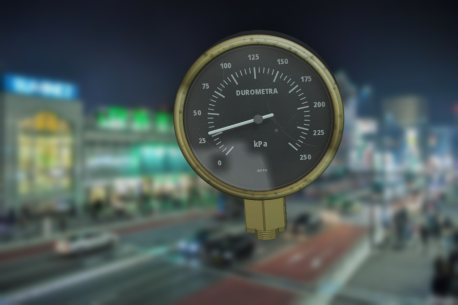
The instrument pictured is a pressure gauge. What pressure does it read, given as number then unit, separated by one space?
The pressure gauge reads 30 kPa
